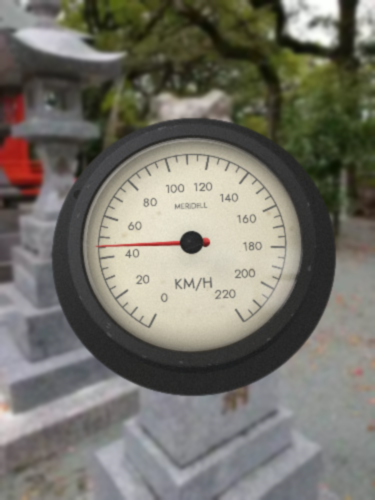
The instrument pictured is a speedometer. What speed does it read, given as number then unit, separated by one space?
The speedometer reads 45 km/h
